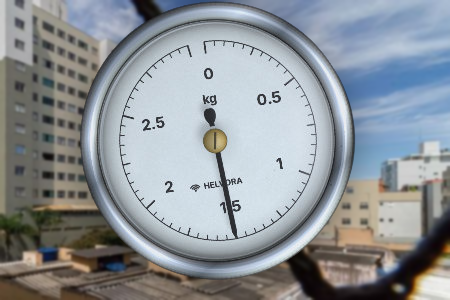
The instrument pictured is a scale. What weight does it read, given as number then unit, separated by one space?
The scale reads 1.5 kg
